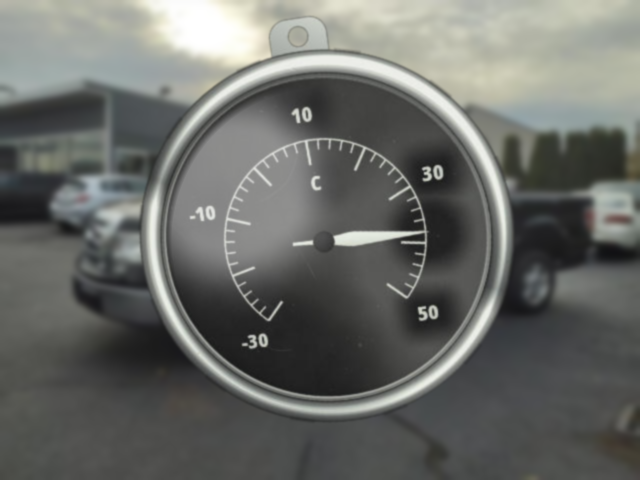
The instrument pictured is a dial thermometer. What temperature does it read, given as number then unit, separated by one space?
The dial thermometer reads 38 °C
